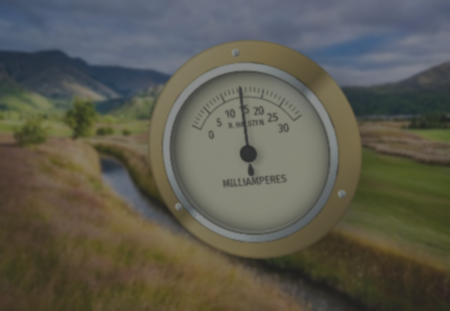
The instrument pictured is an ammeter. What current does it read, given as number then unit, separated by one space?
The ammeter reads 15 mA
